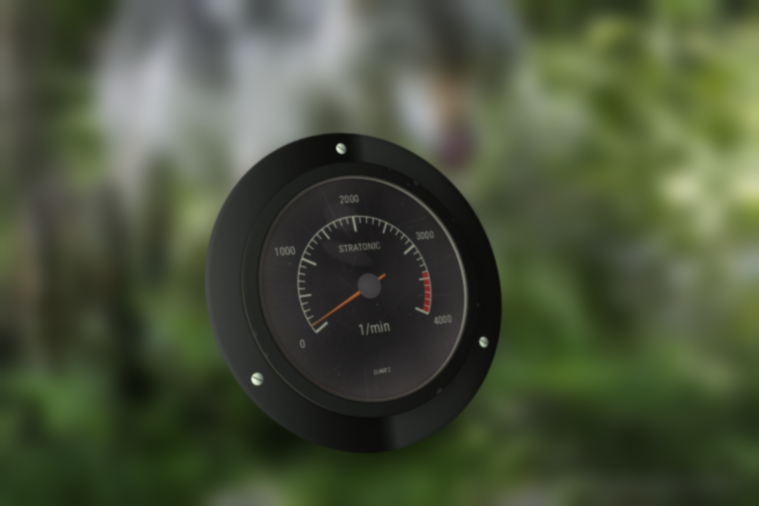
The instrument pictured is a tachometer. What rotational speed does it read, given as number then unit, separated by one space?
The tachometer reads 100 rpm
